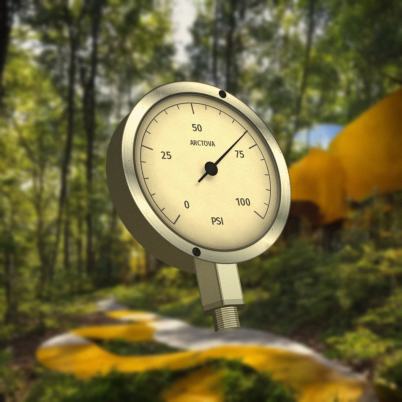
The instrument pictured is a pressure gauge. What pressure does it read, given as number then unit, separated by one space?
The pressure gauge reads 70 psi
